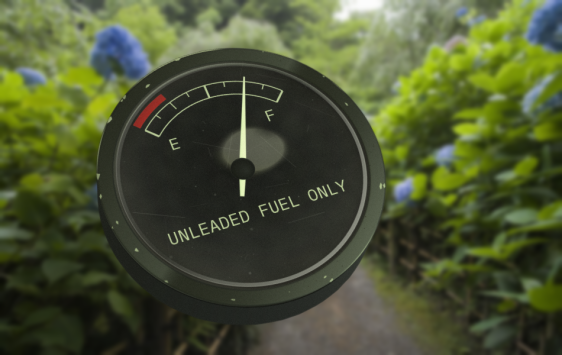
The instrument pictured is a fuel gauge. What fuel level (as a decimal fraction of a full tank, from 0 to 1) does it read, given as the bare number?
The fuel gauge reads 0.75
